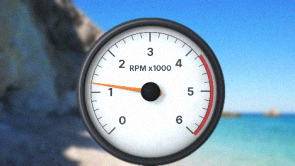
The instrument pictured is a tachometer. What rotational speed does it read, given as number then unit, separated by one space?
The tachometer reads 1200 rpm
